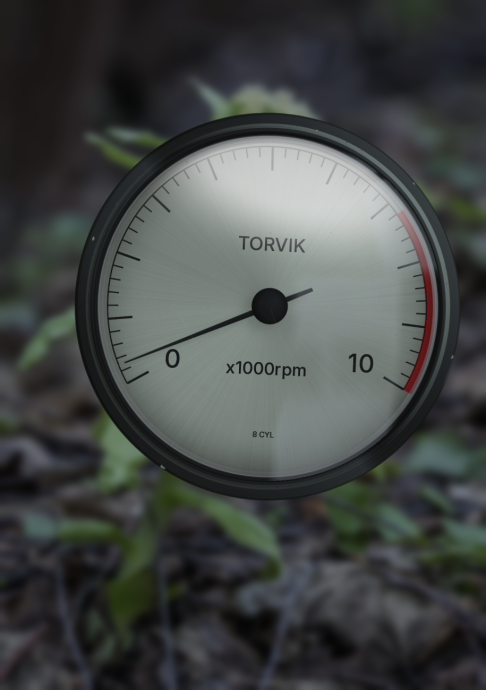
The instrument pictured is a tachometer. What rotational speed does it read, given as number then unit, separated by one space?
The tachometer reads 300 rpm
